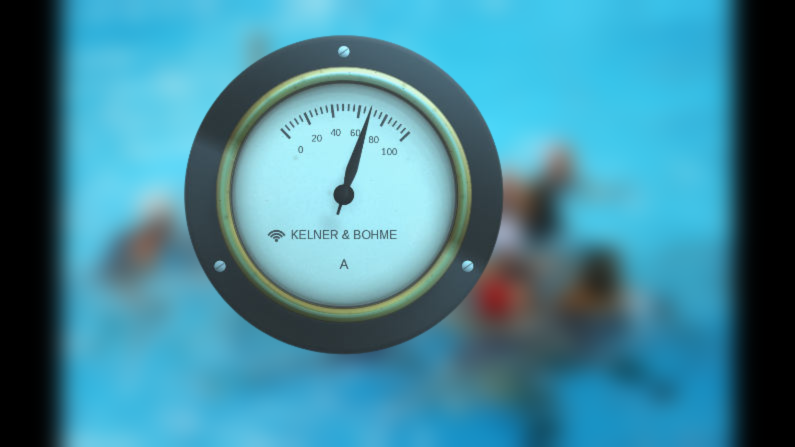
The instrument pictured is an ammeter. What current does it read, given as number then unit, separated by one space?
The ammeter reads 68 A
